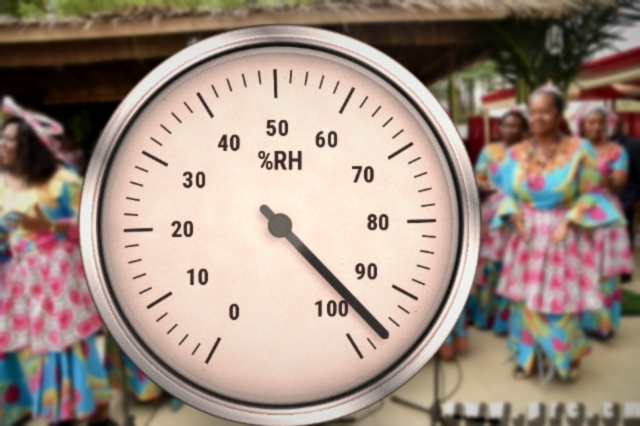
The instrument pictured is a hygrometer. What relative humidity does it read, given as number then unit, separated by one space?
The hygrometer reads 96 %
